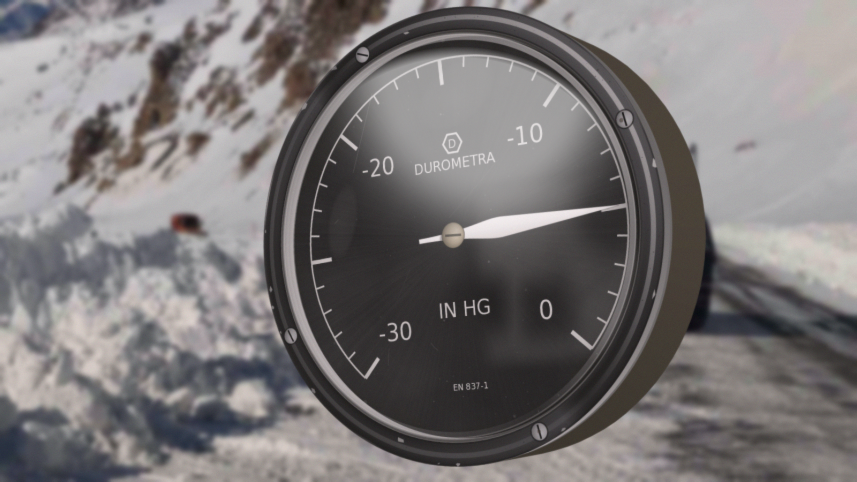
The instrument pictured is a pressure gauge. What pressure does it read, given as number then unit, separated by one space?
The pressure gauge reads -5 inHg
